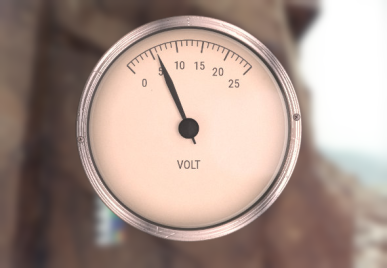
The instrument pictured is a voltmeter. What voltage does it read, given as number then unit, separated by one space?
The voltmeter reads 6 V
